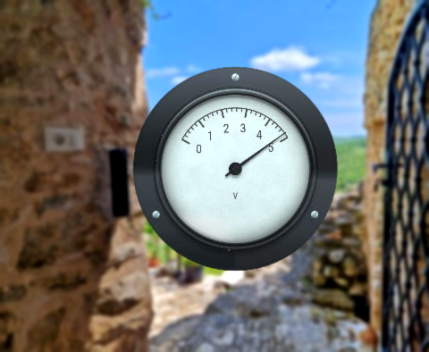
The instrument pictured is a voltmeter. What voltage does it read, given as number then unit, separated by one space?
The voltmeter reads 4.8 V
